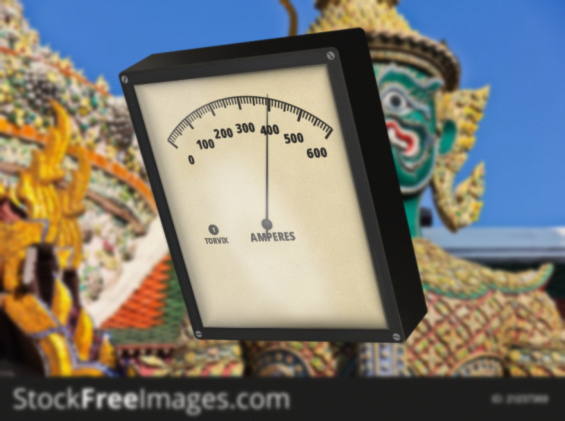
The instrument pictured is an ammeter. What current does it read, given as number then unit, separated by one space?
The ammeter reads 400 A
